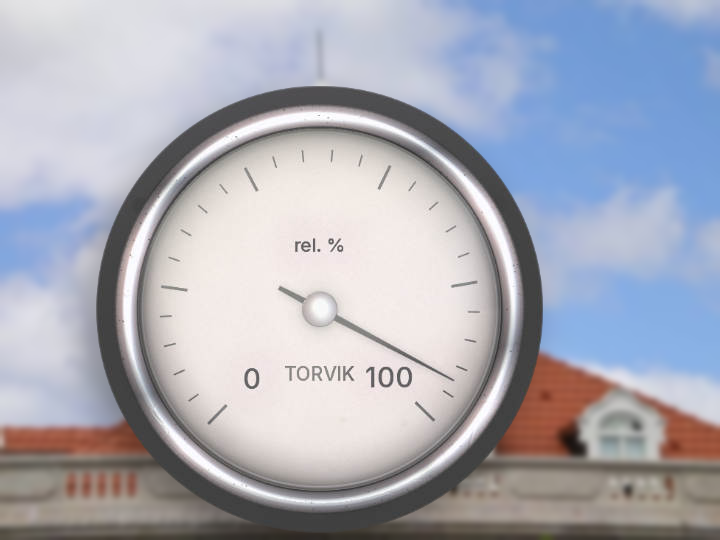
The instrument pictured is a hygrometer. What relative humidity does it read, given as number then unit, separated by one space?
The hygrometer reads 94 %
